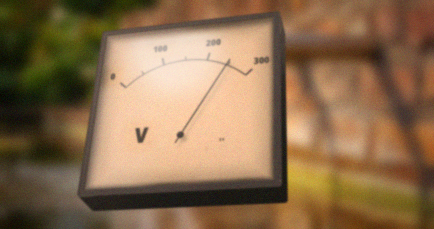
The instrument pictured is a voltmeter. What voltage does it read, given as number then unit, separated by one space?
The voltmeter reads 250 V
